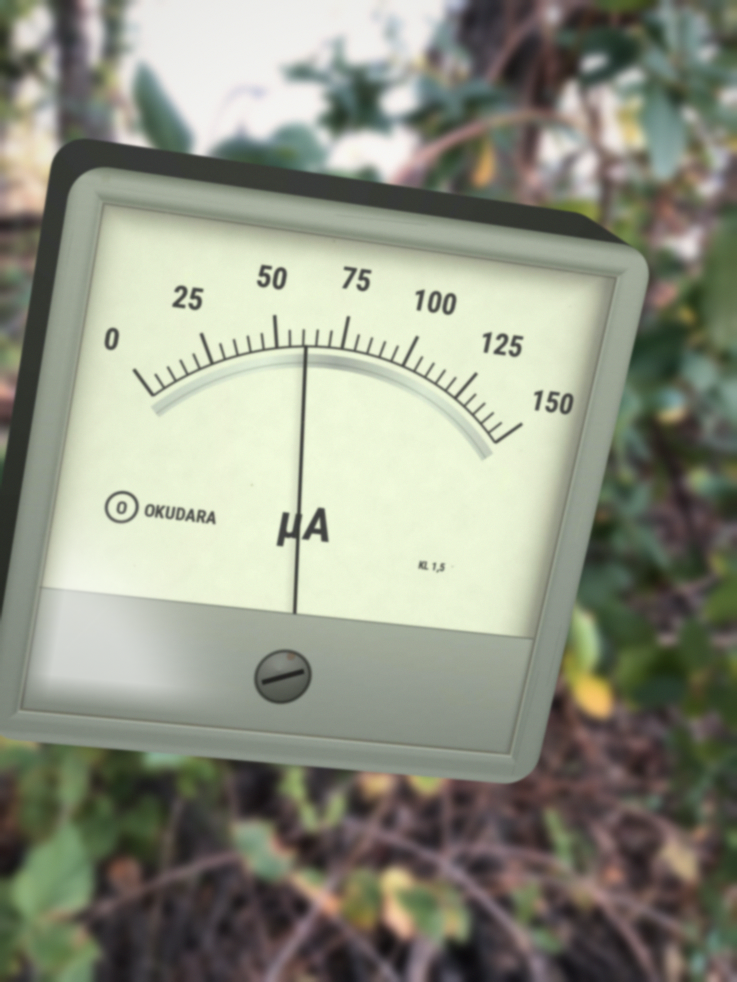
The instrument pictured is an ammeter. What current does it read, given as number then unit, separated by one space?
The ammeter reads 60 µA
